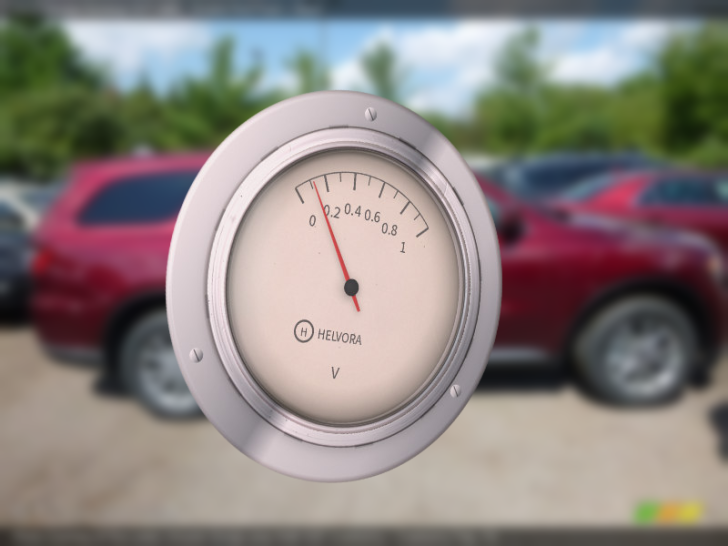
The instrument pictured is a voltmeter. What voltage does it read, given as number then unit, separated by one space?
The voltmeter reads 0.1 V
